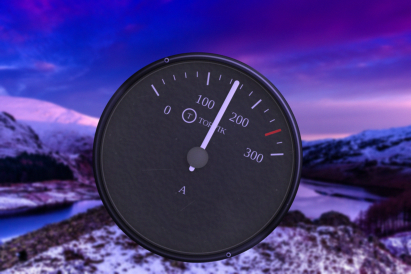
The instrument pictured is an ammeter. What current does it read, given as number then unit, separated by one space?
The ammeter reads 150 A
